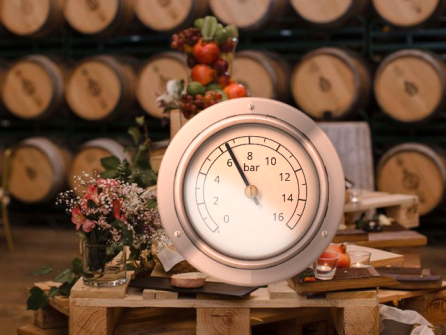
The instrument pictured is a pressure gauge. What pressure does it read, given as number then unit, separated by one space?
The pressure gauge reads 6.5 bar
